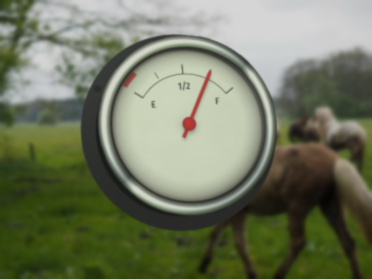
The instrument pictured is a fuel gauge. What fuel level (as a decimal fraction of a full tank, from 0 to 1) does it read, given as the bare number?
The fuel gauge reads 0.75
